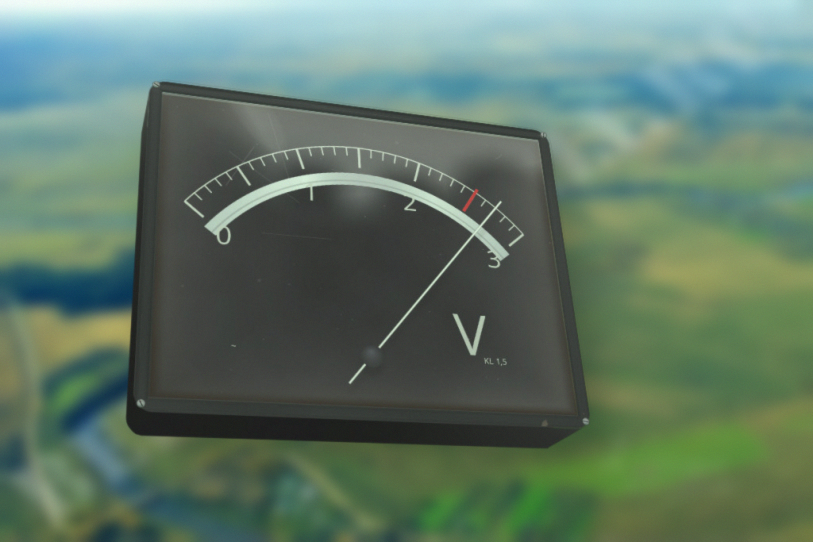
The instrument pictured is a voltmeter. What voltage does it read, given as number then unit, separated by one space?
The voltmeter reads 2.7 V
